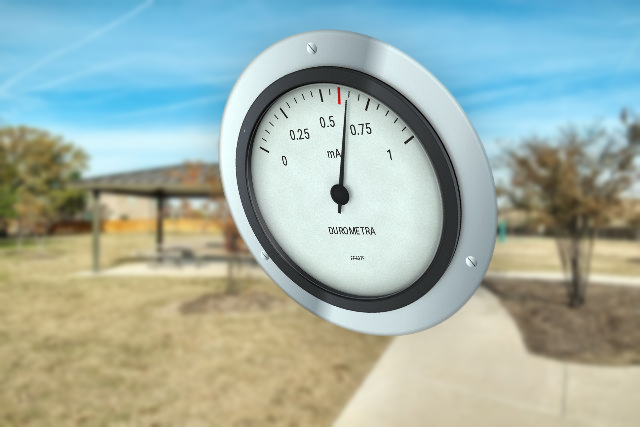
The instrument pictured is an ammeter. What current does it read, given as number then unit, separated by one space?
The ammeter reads 0.65 mA
